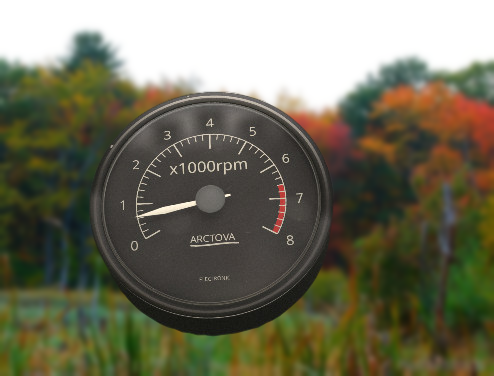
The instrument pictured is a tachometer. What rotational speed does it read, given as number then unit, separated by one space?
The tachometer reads 600 rpm
